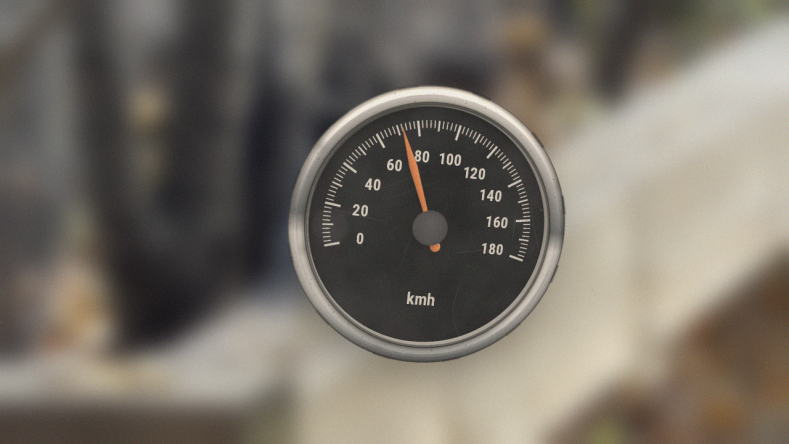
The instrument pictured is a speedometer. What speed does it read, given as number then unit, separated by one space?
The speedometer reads 72 km/h
